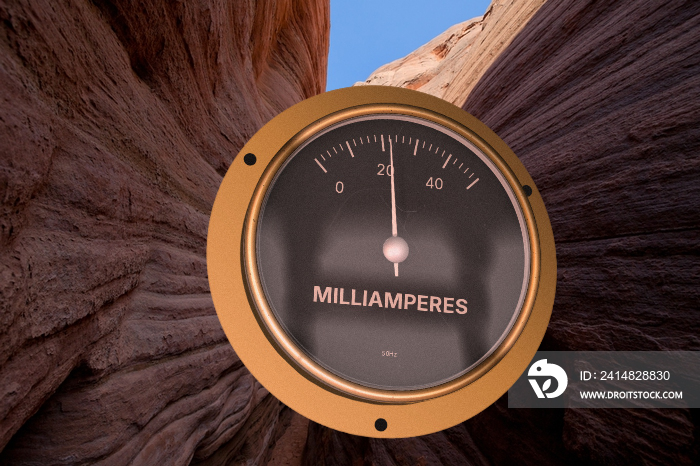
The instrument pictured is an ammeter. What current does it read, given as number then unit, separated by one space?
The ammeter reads 22 mA
